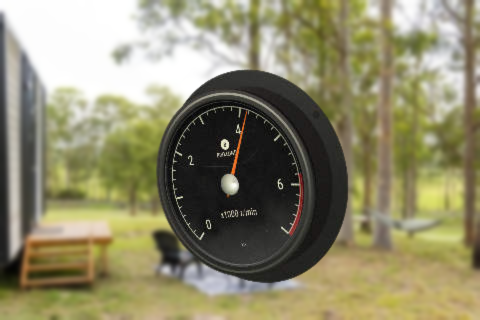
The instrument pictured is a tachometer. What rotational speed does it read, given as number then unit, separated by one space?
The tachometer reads 4200 rpm
